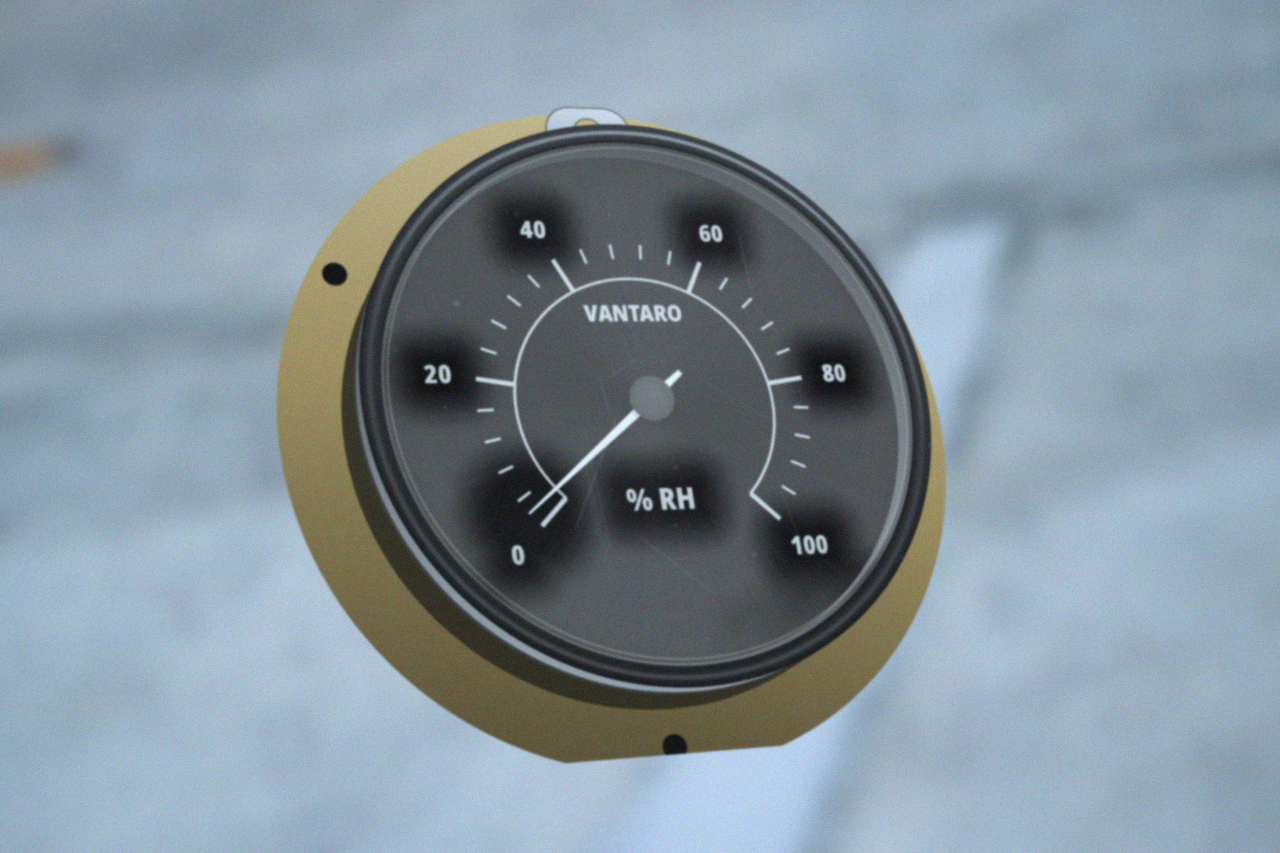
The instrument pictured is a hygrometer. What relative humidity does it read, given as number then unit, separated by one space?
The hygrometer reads 2 %
